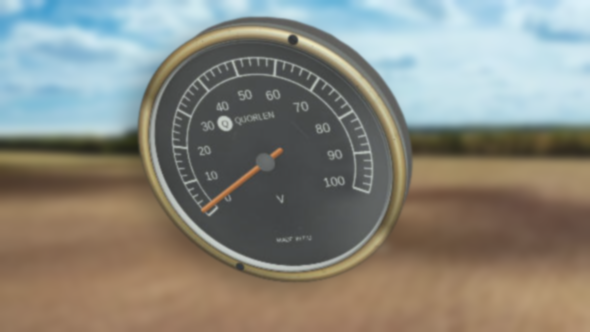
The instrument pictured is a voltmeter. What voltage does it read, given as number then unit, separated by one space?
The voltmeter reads 2 V
